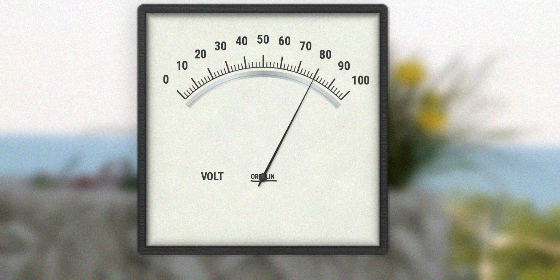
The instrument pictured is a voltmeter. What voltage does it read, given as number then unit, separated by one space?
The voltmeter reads 80 V
